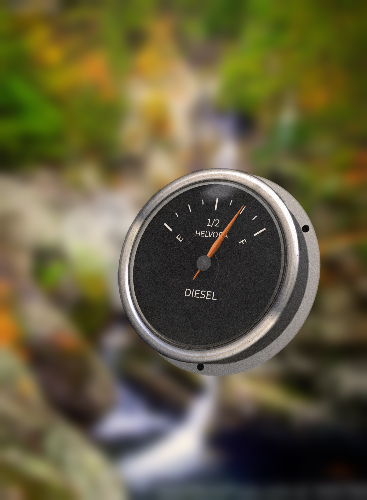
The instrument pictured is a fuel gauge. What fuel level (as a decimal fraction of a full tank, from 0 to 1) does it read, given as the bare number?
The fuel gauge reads 0.75
